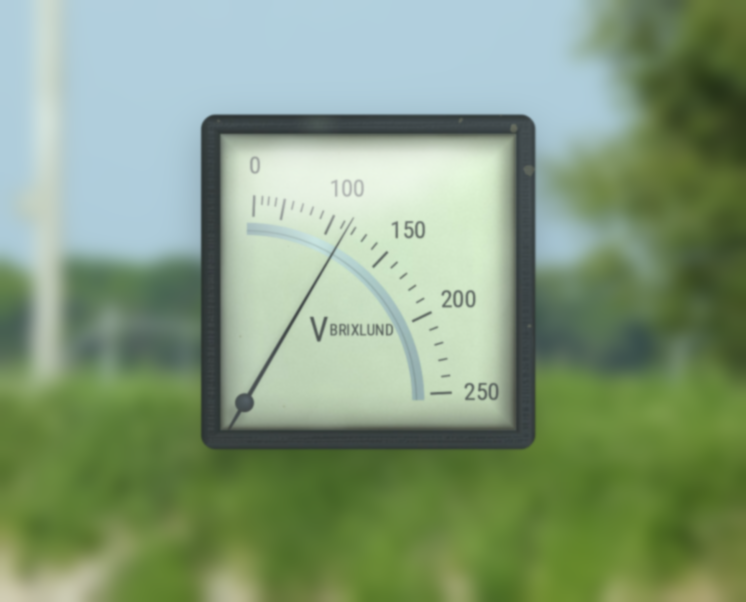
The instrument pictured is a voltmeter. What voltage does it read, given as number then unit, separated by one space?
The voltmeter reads 115 V
